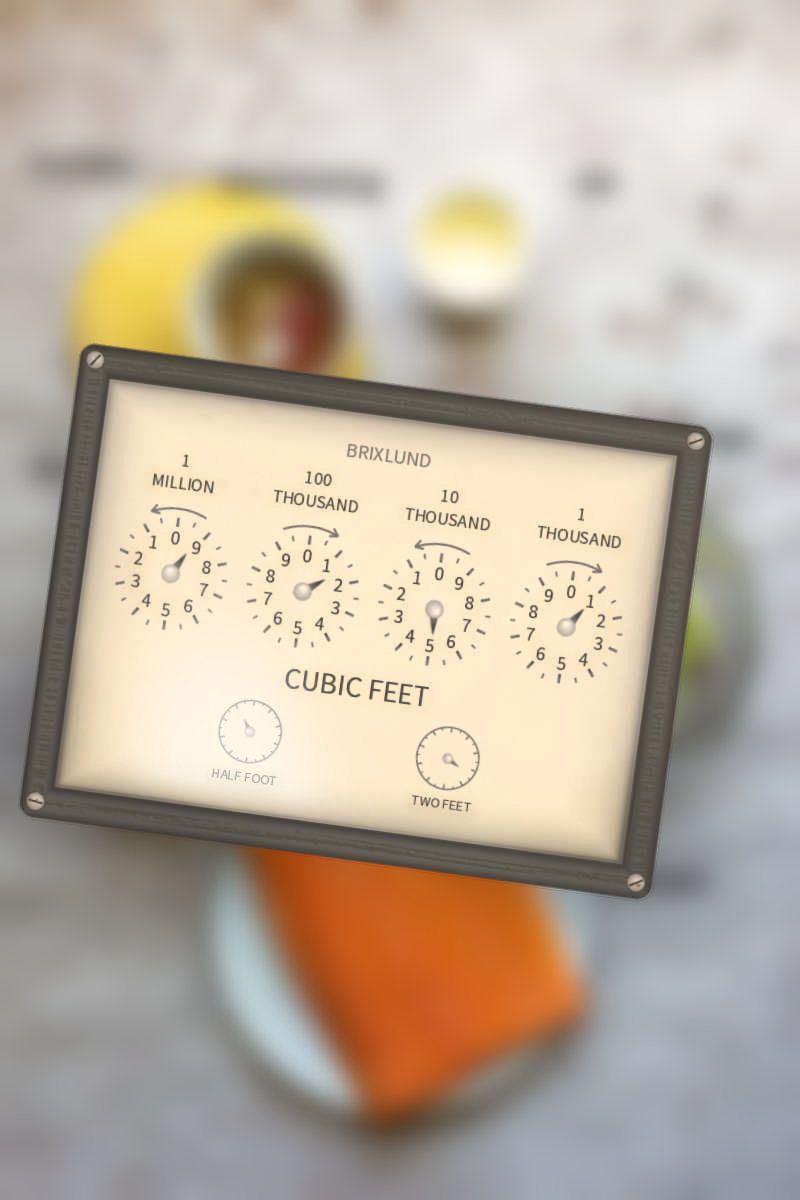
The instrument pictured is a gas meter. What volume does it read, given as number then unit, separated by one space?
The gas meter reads 915100 ft³
